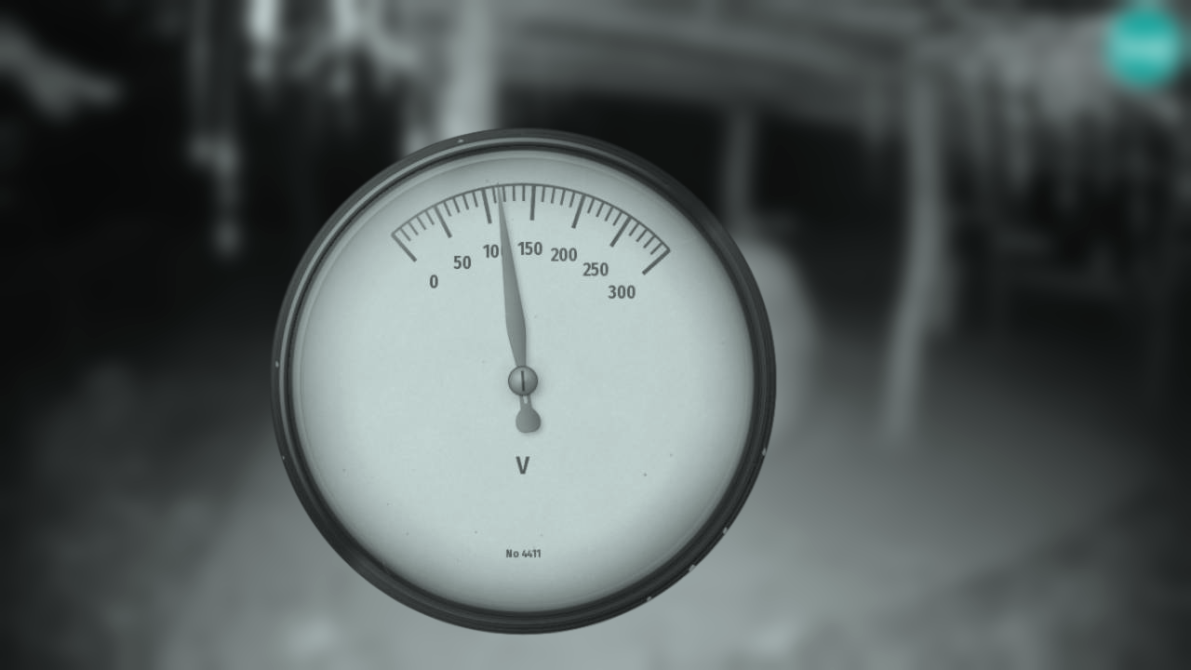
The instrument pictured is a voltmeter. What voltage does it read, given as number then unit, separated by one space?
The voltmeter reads 115 V
